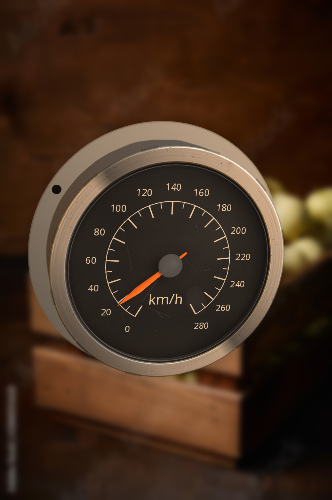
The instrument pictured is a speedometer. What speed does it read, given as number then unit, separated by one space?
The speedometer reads 20 km/h
